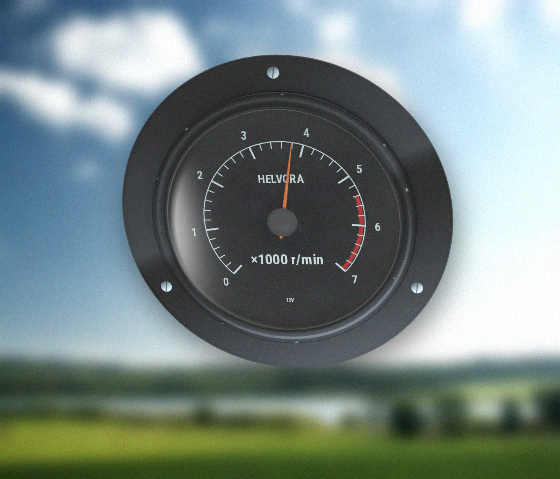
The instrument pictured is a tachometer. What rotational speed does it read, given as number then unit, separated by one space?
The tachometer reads 3800 rpm
